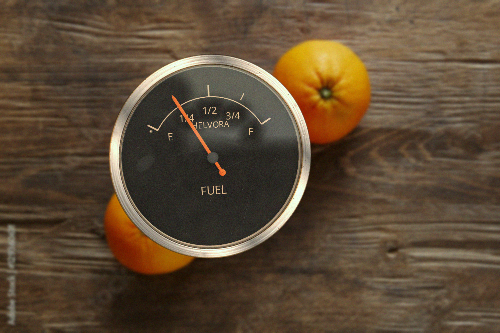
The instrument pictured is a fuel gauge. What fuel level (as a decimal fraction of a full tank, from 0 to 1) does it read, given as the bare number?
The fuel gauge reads 0.25
